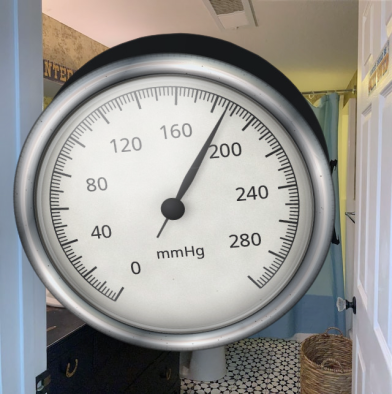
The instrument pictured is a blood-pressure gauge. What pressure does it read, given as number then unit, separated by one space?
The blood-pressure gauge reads 186 mmHg
